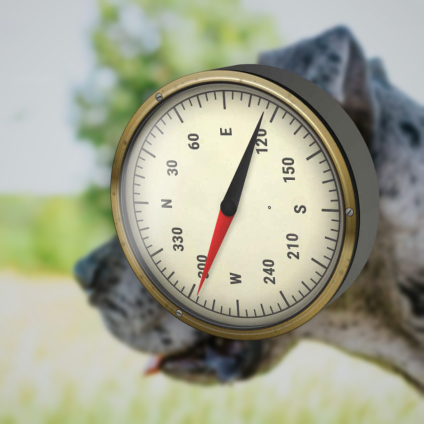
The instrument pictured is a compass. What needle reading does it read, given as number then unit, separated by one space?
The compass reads 295 °
